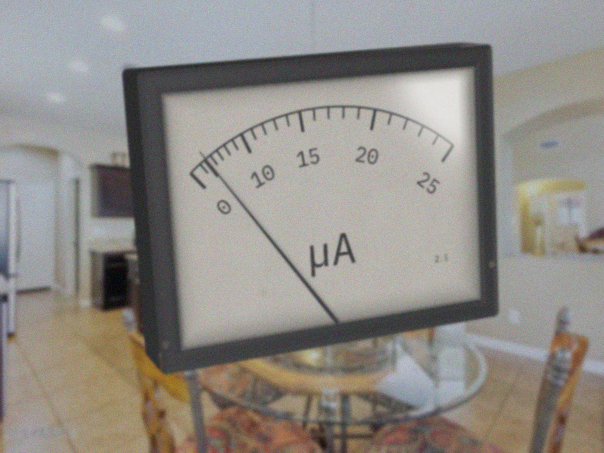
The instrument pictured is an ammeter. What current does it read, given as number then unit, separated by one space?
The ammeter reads 5 µA
